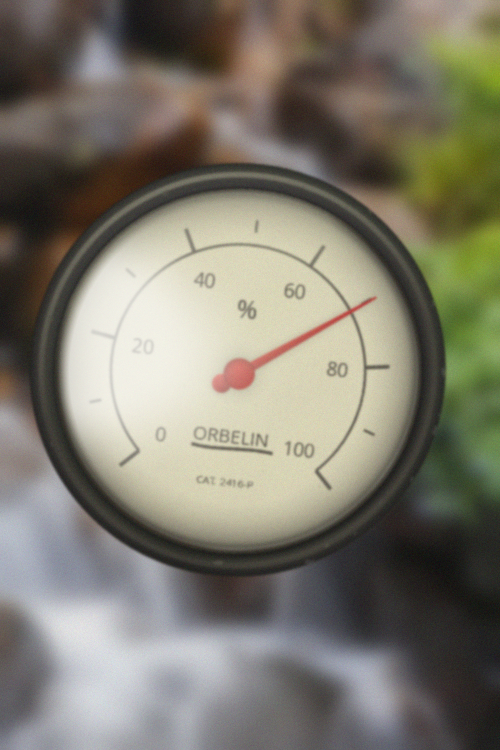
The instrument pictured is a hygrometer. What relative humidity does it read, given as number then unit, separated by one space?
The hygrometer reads 70 %
